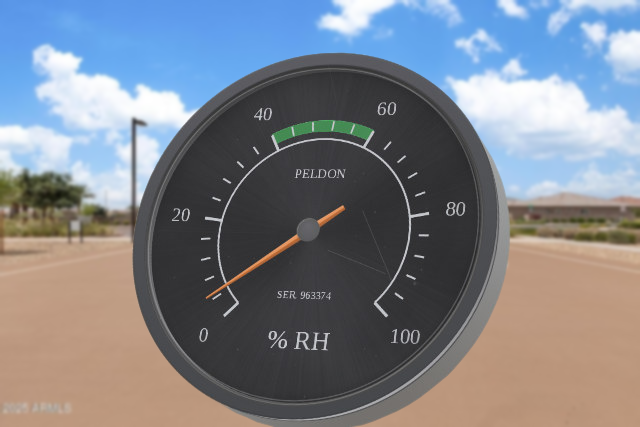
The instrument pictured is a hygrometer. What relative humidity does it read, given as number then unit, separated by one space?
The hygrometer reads 4 %
